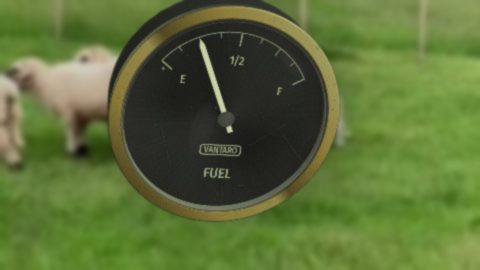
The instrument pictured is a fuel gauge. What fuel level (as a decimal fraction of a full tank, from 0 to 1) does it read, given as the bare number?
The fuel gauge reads 0.25
